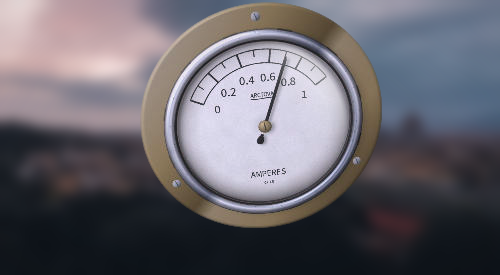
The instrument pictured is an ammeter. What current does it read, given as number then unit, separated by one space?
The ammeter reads 0.7 A
